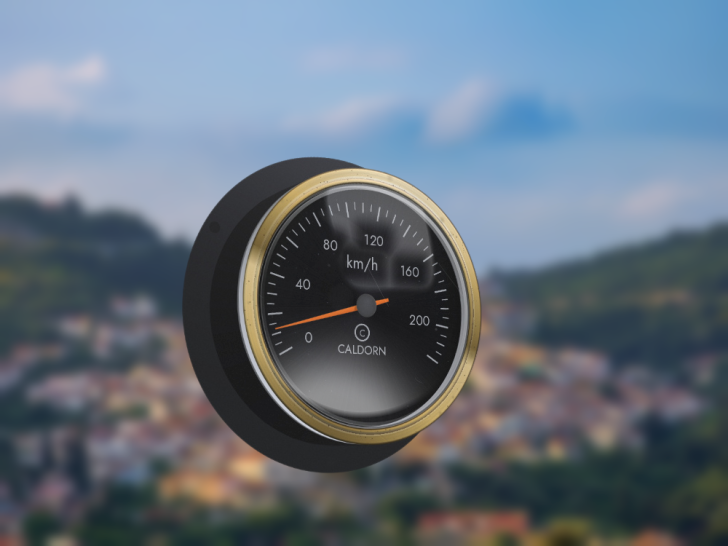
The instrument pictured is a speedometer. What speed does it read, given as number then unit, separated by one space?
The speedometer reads 12.5 km/h
